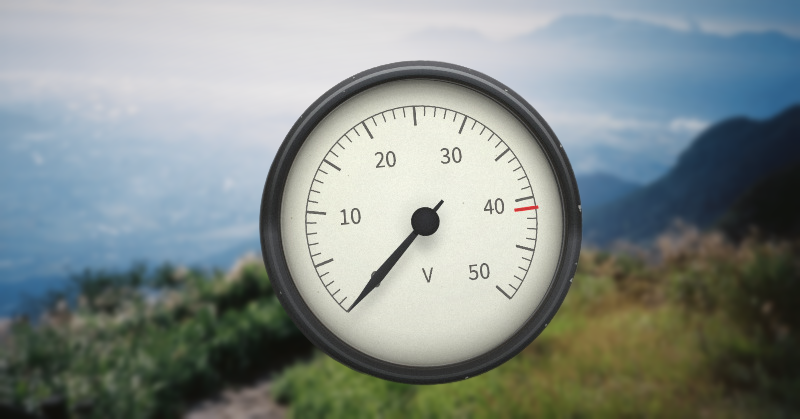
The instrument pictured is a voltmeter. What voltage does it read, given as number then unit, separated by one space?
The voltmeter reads 0 V
